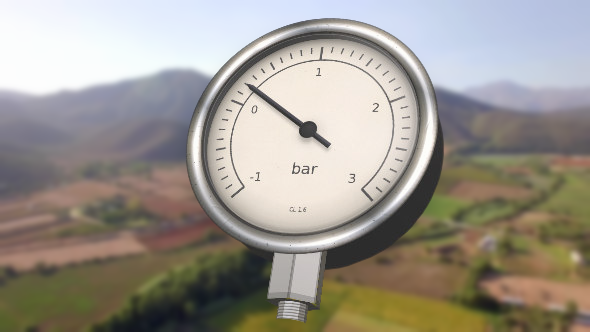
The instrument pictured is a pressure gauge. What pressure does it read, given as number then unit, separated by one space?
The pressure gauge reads 0.2 bar
